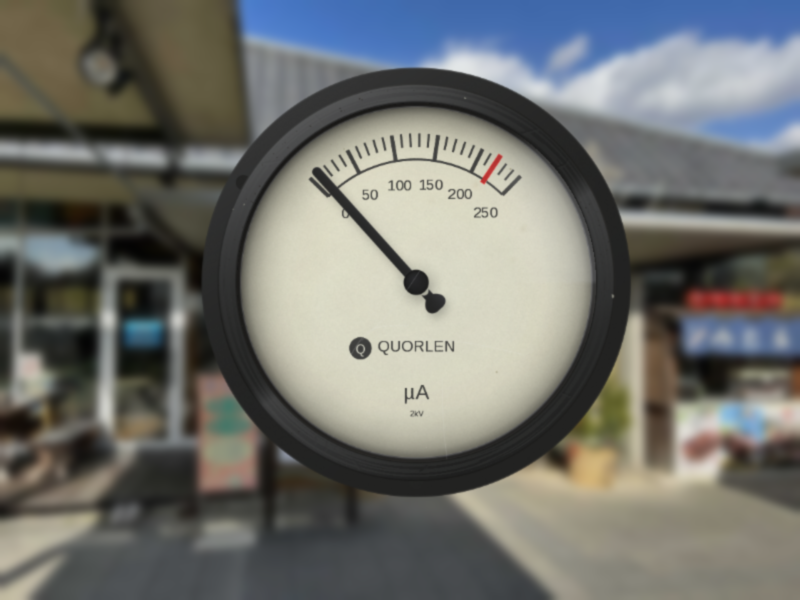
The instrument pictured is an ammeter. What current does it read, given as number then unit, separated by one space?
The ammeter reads 10 µA
